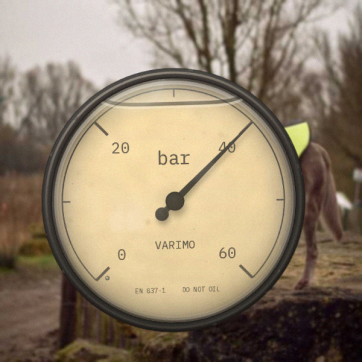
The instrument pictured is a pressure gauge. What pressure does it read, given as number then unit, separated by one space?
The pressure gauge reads 40 bar
